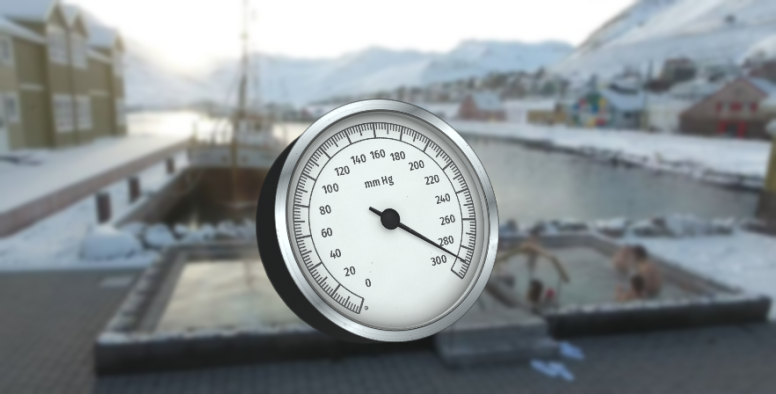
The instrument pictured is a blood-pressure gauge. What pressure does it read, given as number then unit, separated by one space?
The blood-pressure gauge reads 290 mmHg
